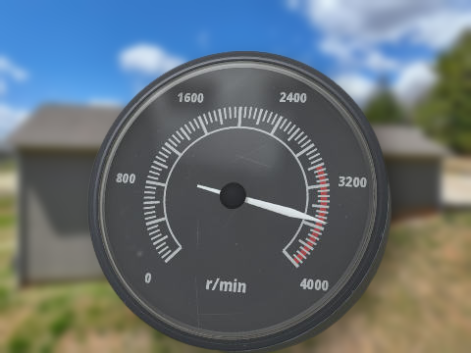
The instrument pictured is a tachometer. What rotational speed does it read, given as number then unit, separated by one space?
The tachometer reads 3550 rpm
